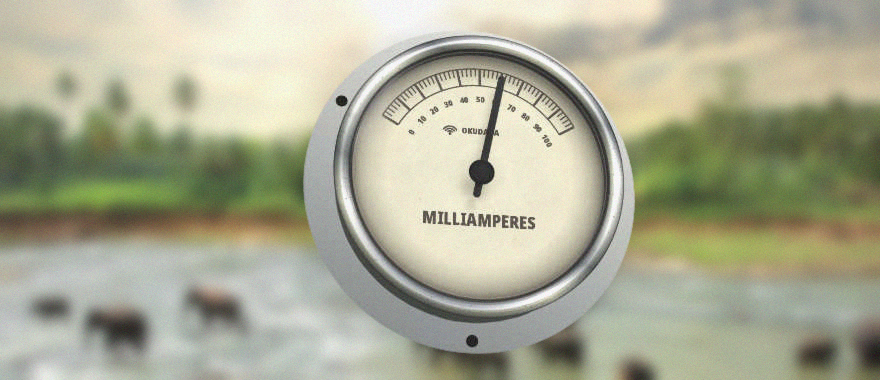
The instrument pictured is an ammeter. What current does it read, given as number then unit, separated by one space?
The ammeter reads 60 mA
